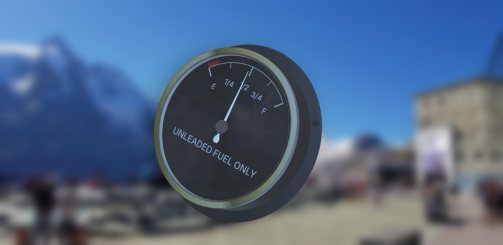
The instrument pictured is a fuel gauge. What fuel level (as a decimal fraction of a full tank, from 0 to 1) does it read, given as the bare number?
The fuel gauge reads 0.5
